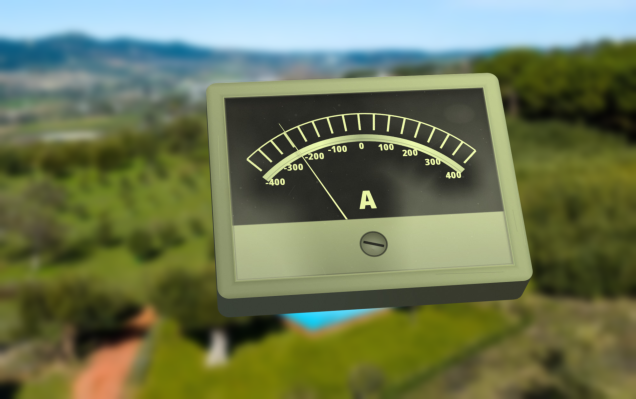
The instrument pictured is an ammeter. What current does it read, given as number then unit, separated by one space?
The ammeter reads -250 A
